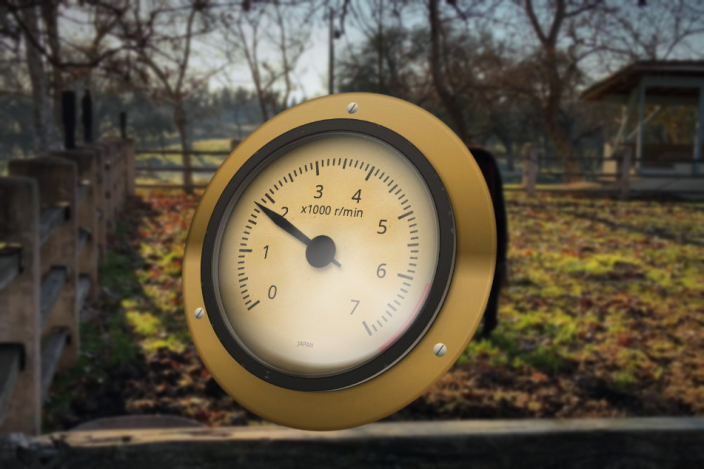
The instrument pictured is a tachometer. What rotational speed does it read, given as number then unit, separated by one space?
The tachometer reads 1800 rpm
